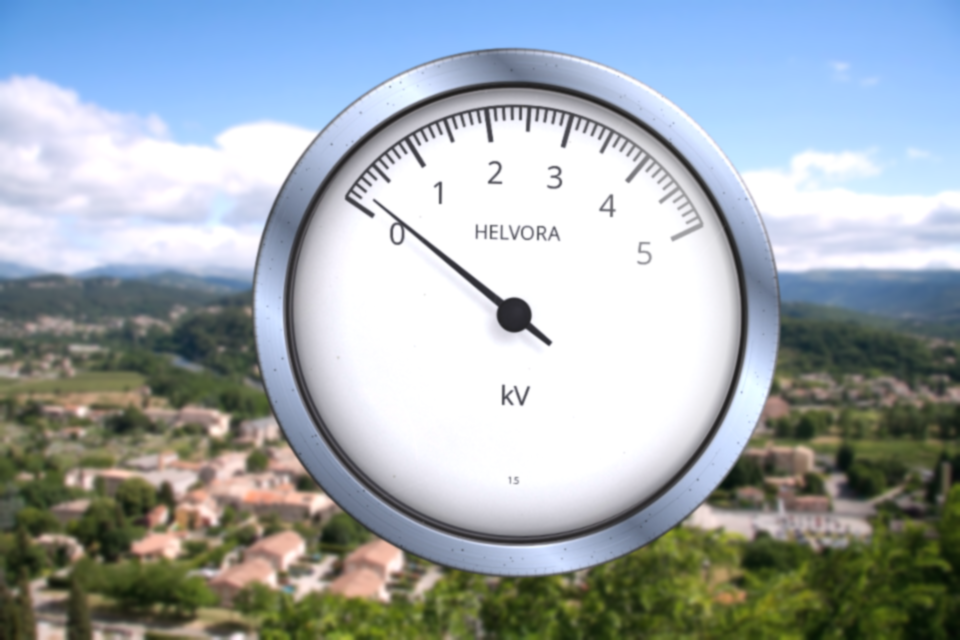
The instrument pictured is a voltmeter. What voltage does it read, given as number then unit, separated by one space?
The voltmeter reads 0.2 kV
